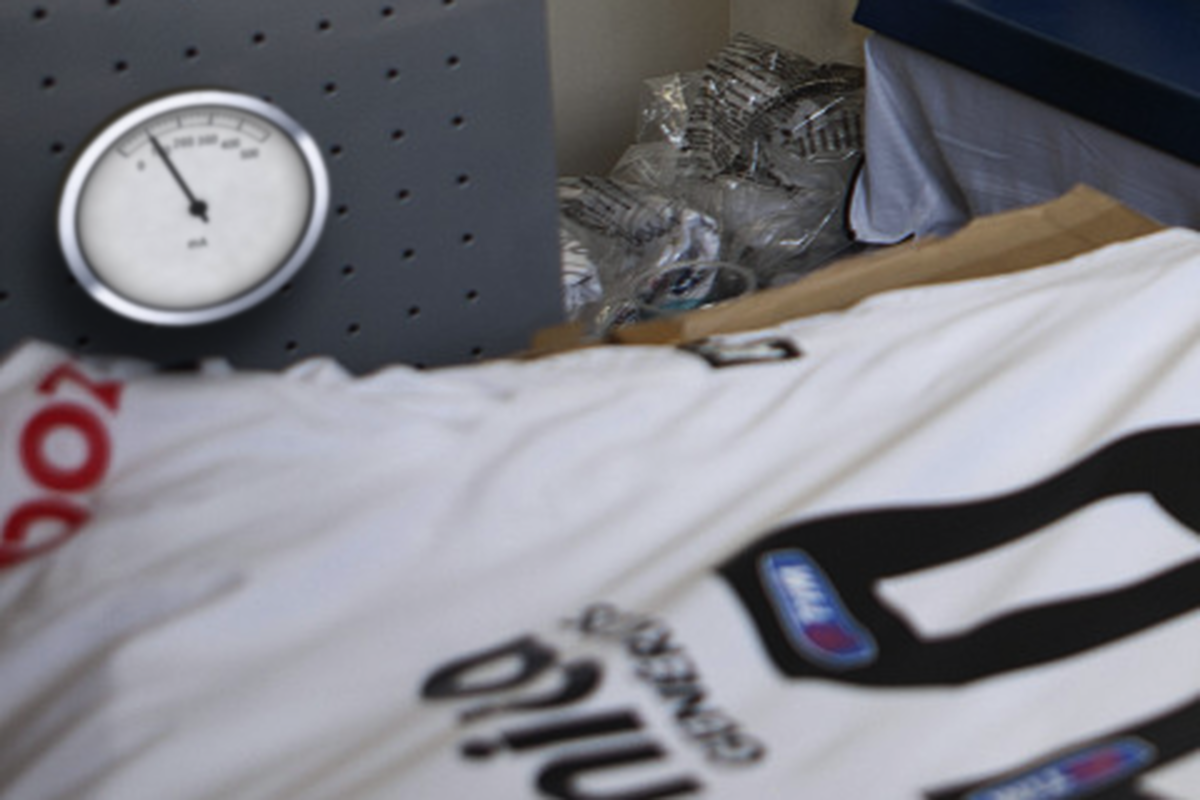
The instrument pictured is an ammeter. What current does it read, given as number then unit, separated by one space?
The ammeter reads 100 mA
